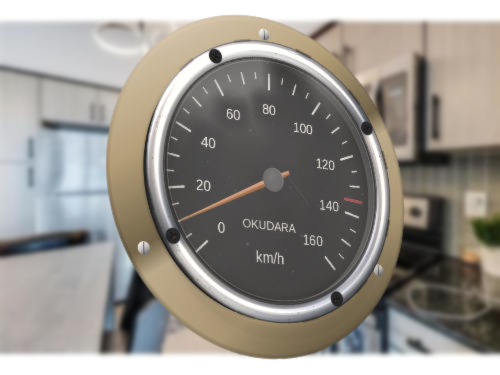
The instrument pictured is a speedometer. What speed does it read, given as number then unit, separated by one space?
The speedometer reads 10 km/h
